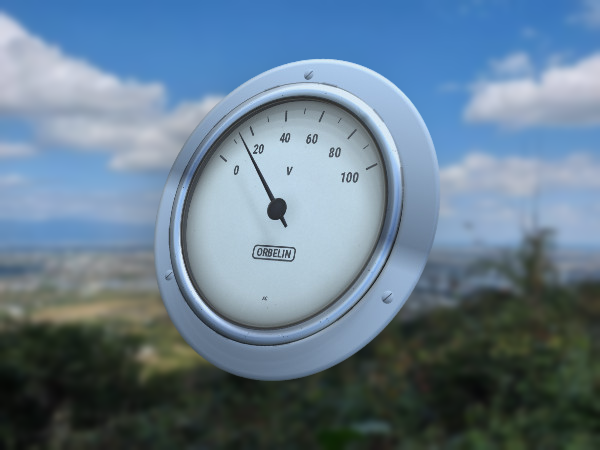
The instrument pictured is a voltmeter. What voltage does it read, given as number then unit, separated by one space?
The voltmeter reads 15 V
